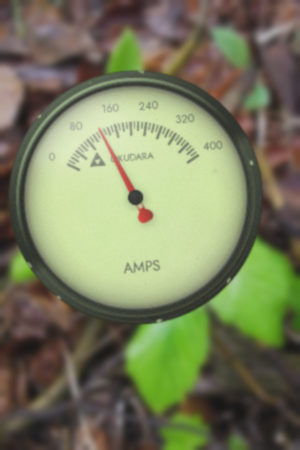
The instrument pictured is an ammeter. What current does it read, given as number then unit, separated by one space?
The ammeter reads 120 A
